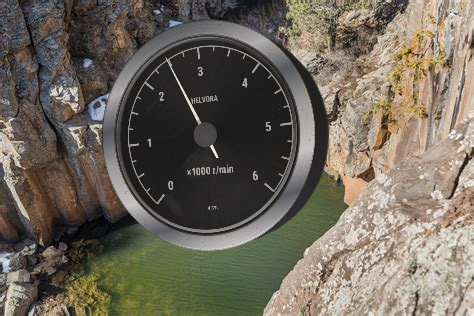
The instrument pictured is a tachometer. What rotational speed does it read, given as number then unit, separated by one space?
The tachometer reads 2500 rpm
